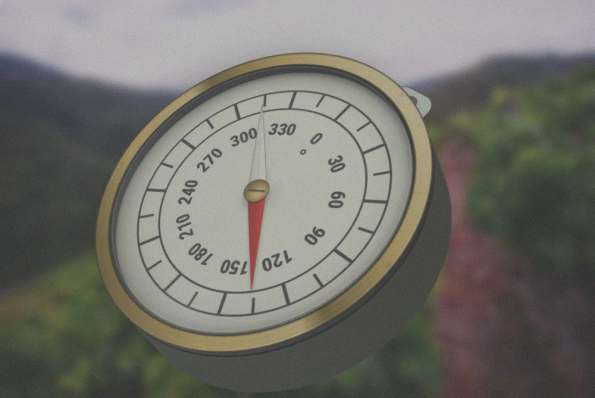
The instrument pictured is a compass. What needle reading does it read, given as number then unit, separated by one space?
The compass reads 135 °
